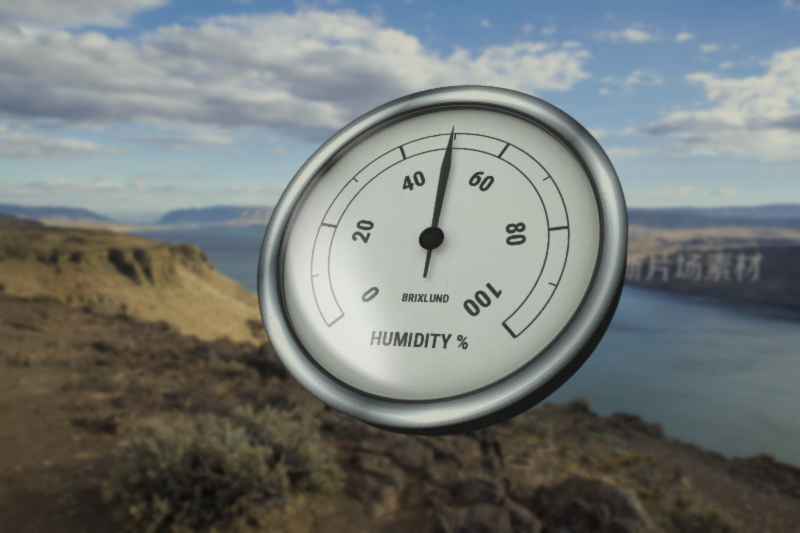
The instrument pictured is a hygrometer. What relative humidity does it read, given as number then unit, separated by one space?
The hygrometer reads 50 %
